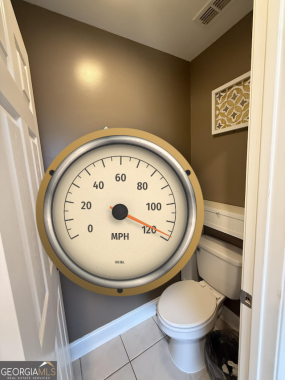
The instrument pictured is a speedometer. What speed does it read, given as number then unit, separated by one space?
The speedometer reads 117.5 mph
